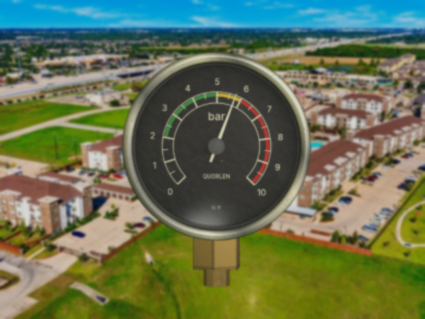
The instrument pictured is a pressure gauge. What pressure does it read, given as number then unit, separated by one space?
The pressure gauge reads 5.75 bar
